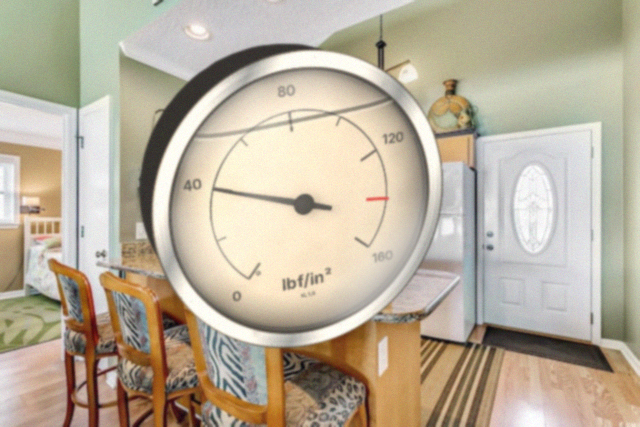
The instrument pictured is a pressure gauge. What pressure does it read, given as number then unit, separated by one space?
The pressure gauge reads 40 psi
